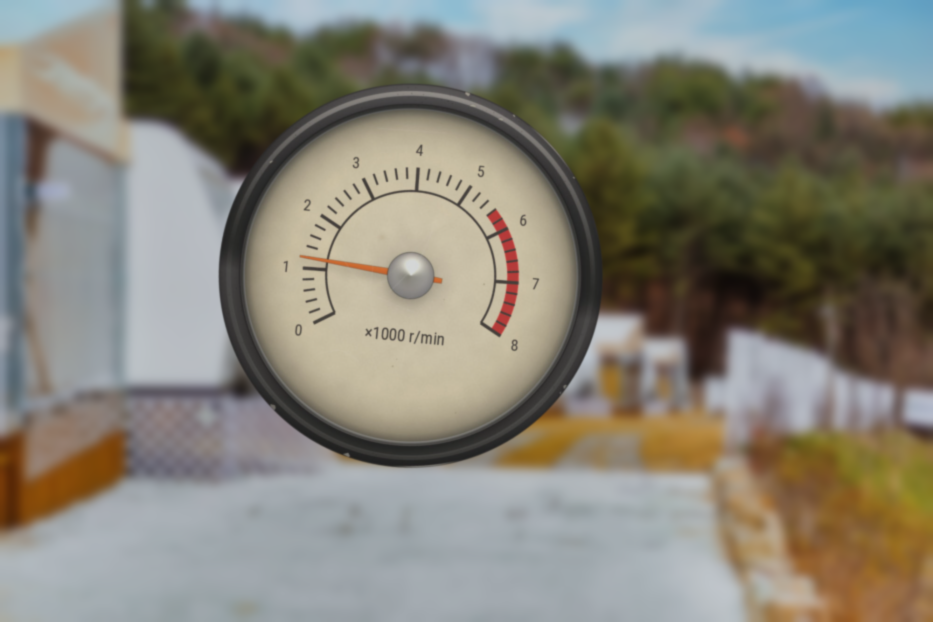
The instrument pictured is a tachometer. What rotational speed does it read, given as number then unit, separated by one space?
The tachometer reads 1200 rpm
